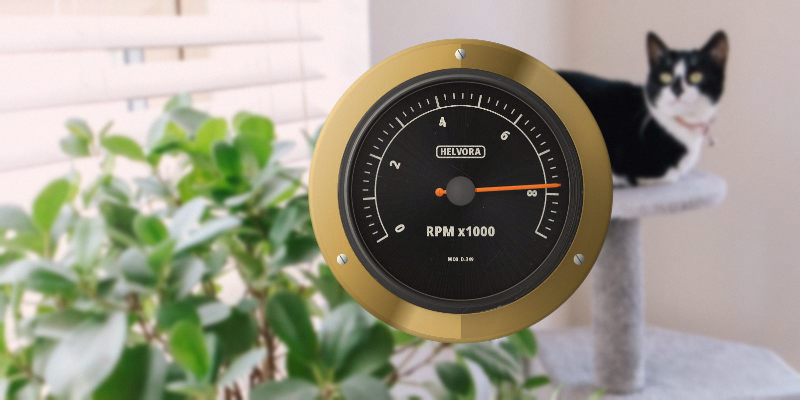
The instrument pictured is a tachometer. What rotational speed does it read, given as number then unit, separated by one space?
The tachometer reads 7800 rpm
